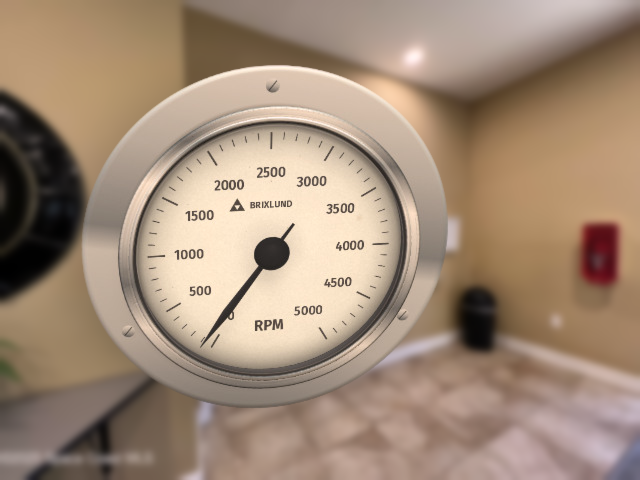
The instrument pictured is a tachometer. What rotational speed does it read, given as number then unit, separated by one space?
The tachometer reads 100 rpm
